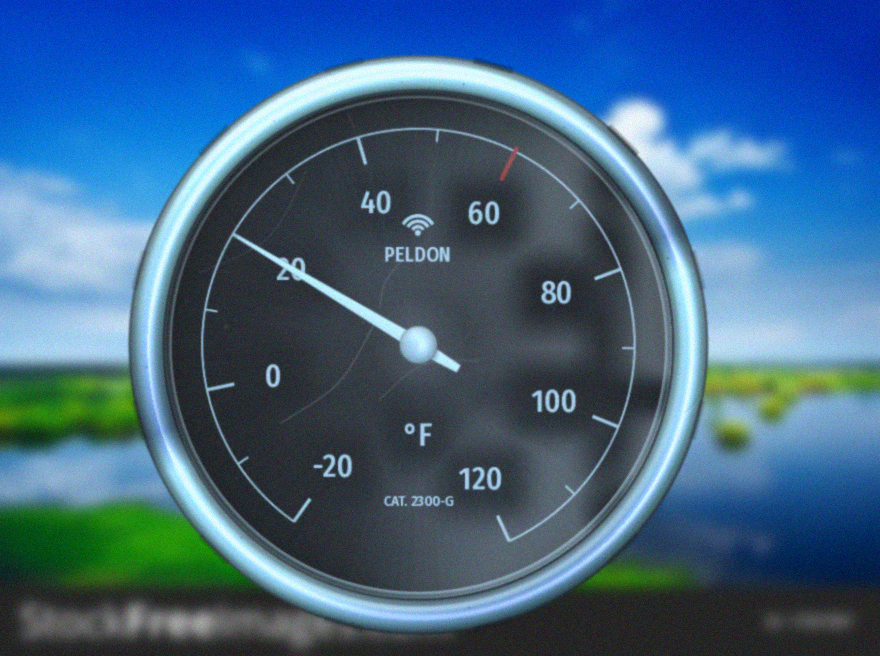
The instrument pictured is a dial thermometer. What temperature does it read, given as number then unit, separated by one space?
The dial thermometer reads 20 °F
